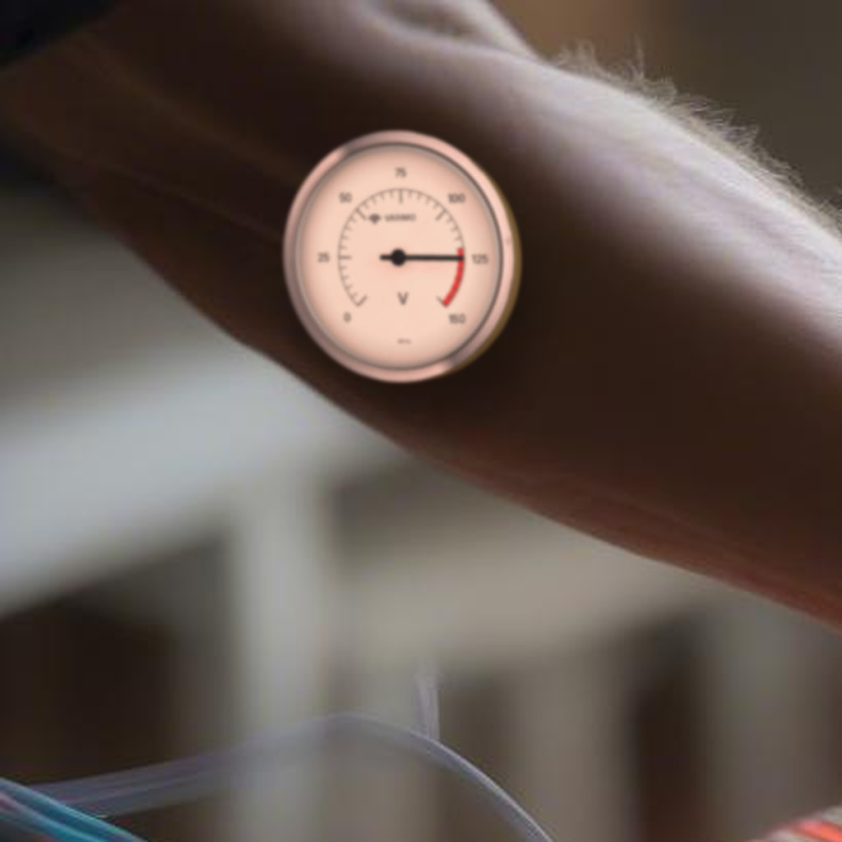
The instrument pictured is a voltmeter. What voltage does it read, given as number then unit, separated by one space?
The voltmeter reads 125 V
